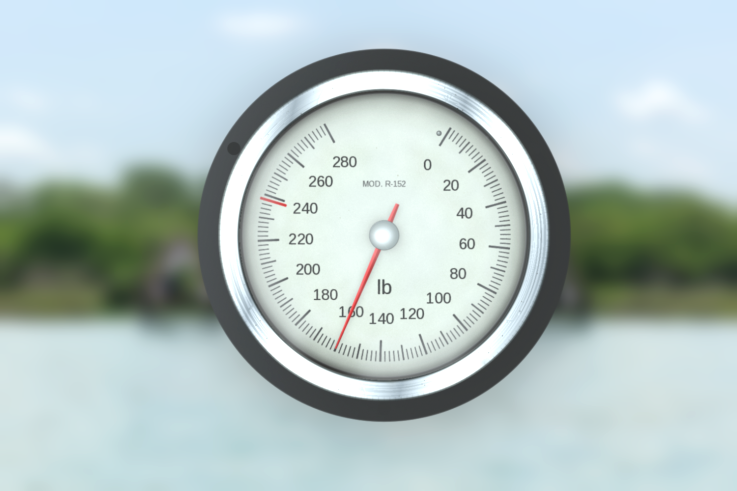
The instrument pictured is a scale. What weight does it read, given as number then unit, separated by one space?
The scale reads 160 lb
